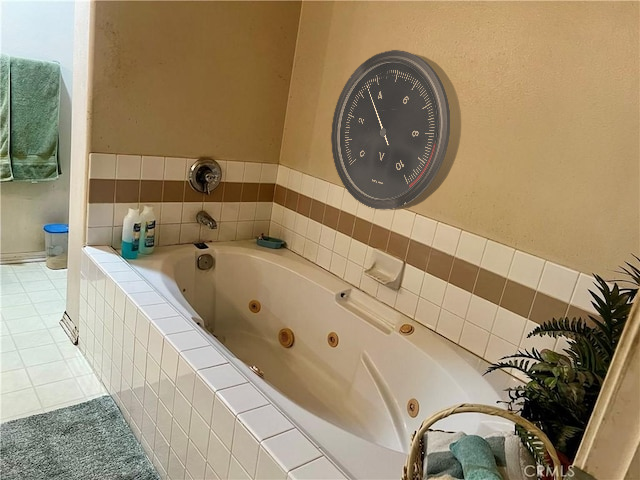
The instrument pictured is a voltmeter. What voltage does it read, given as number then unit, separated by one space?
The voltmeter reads 3.5 V
